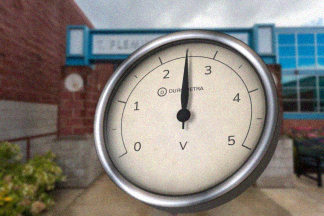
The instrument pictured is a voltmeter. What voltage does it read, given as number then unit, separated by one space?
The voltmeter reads 2.5 V
